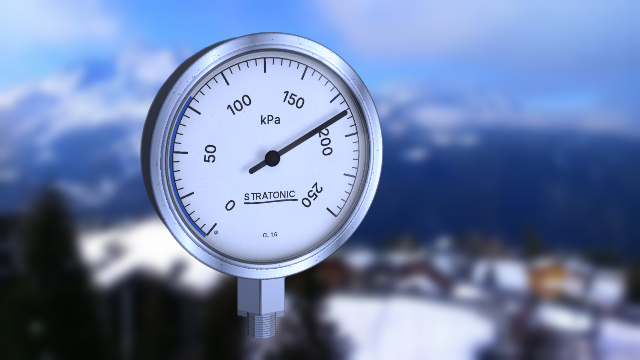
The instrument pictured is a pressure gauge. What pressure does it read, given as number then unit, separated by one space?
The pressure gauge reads 185 kPa
